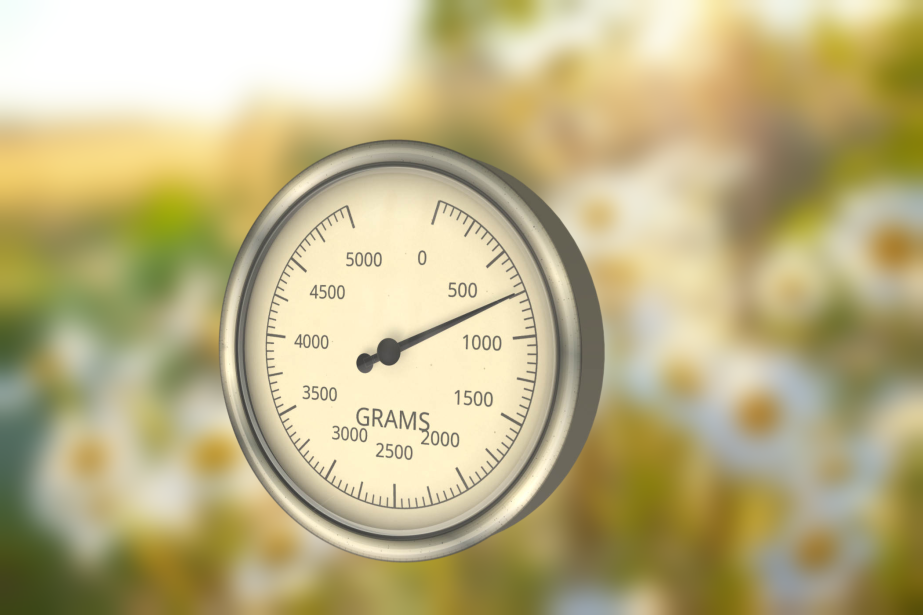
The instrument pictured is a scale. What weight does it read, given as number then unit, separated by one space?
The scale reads 750 g
